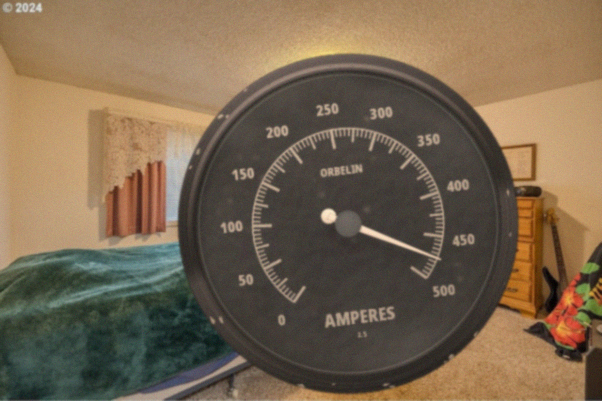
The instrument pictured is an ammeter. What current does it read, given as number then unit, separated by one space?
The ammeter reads 475 A
